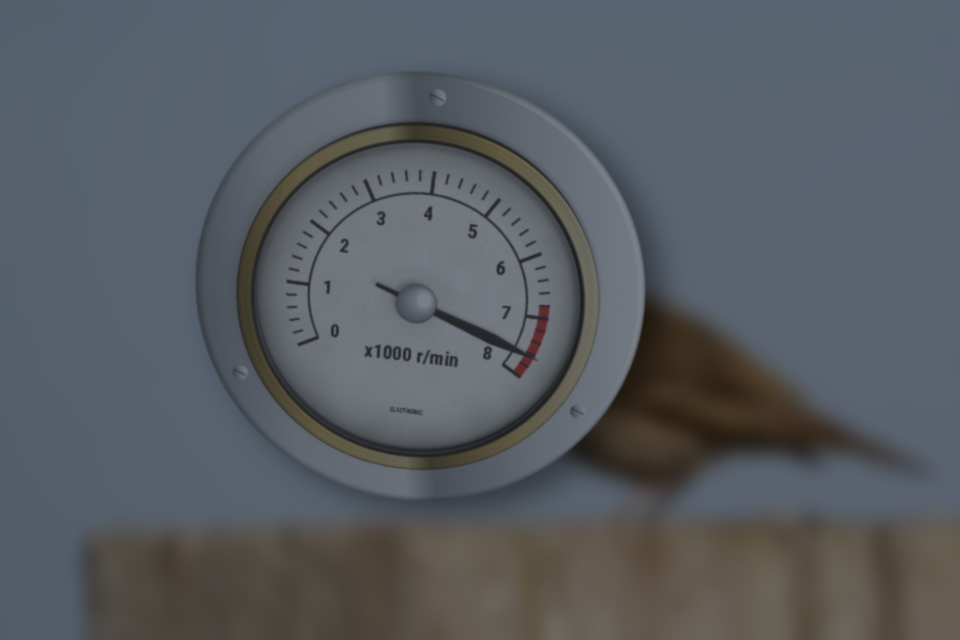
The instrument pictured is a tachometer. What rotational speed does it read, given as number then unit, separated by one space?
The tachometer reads 7600 rpm
